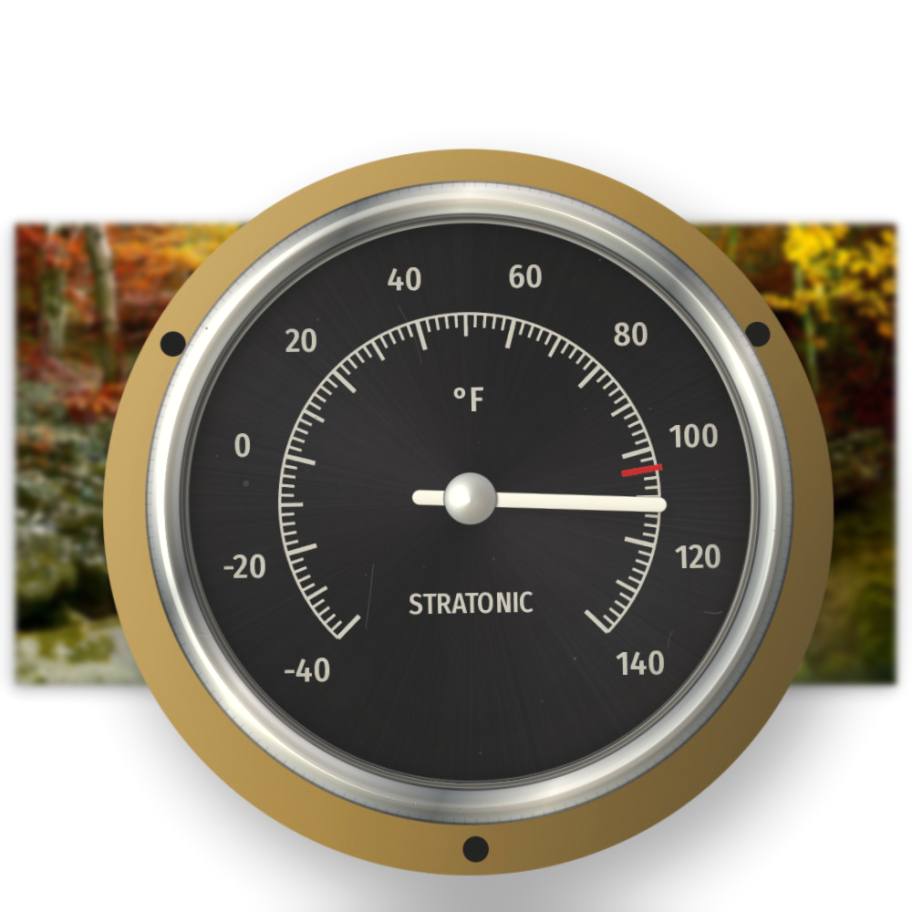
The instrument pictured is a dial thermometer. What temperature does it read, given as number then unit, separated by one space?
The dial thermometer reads 112 °F
